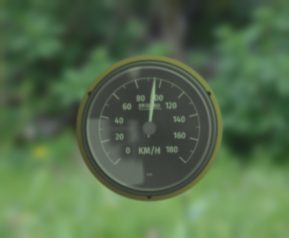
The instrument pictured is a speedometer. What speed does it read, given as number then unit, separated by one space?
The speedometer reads 95 km/h
